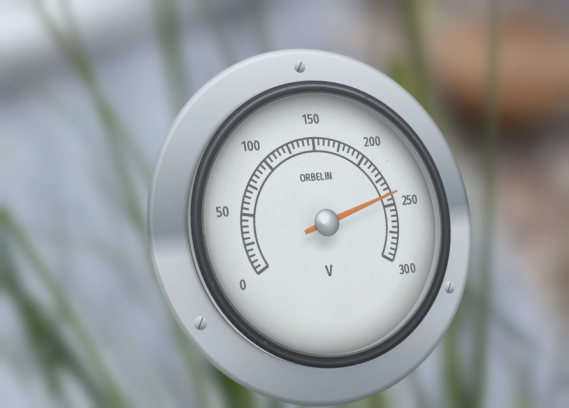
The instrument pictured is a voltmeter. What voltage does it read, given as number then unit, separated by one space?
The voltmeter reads 240 V
